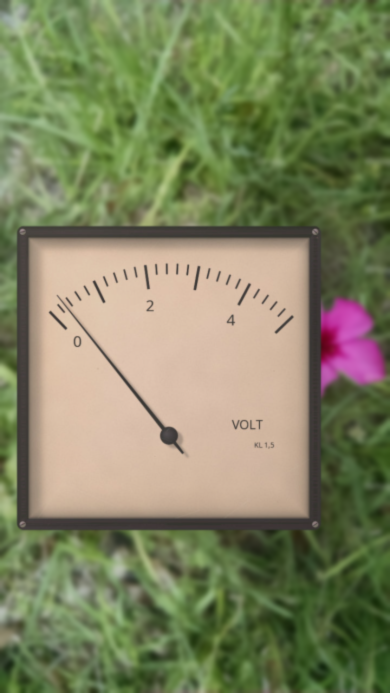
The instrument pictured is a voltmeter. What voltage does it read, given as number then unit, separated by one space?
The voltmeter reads 0.3 V
